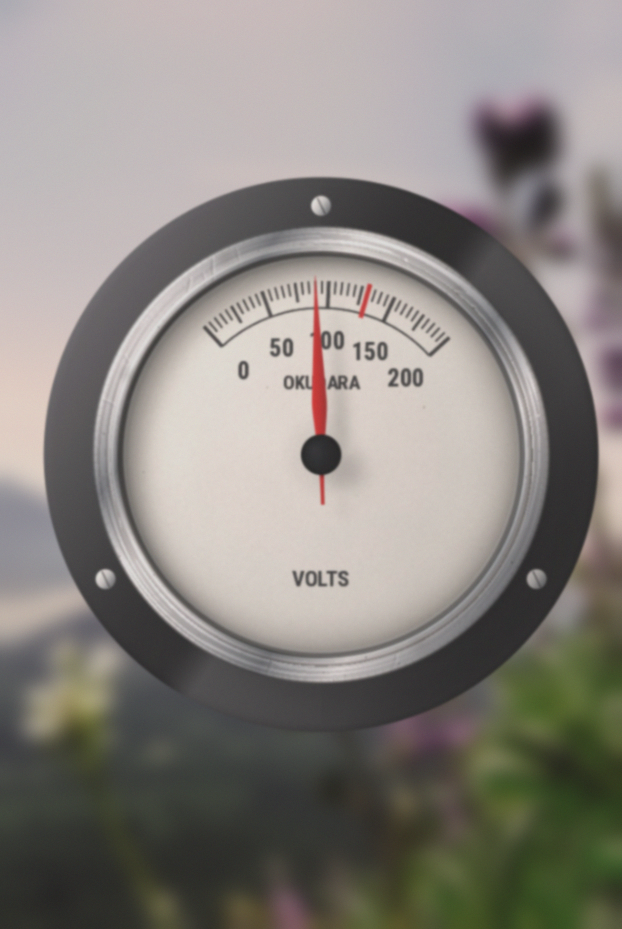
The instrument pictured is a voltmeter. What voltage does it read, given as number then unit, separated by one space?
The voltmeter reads 90 V
